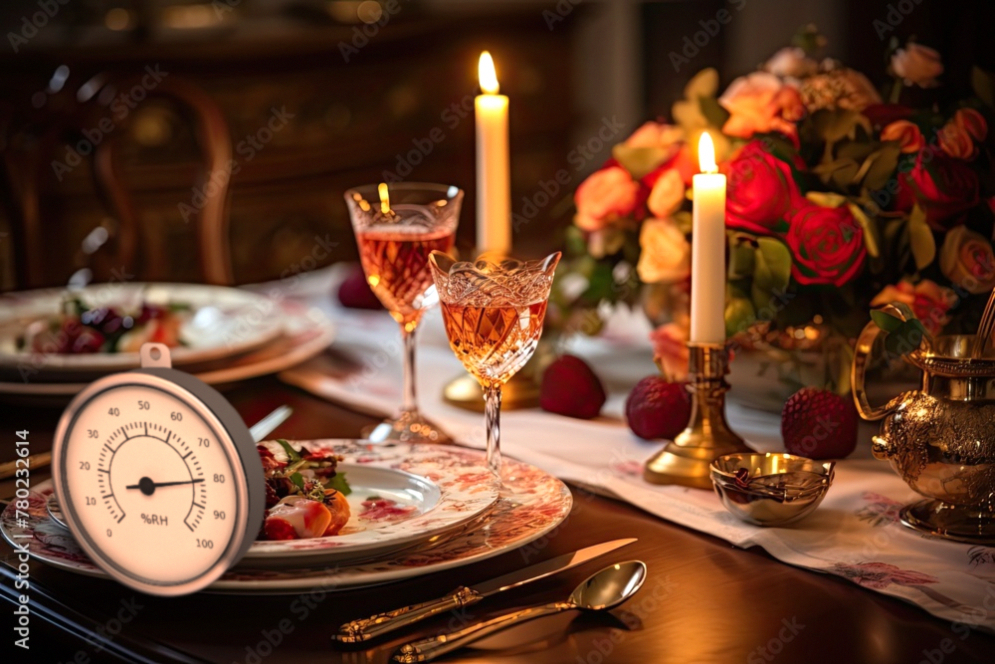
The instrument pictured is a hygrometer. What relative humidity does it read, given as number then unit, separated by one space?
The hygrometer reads 80 %
